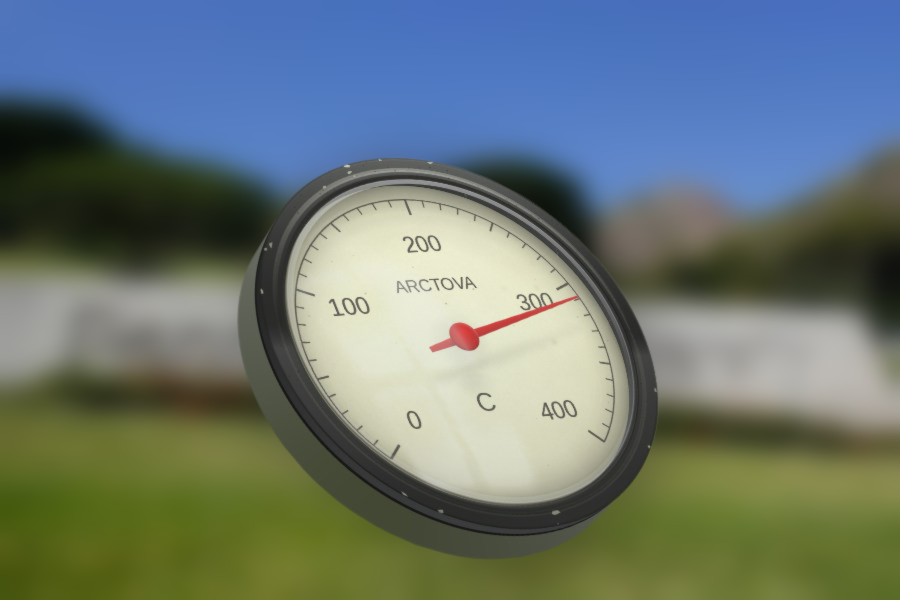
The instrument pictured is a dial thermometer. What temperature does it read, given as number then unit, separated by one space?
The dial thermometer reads 310 °C
